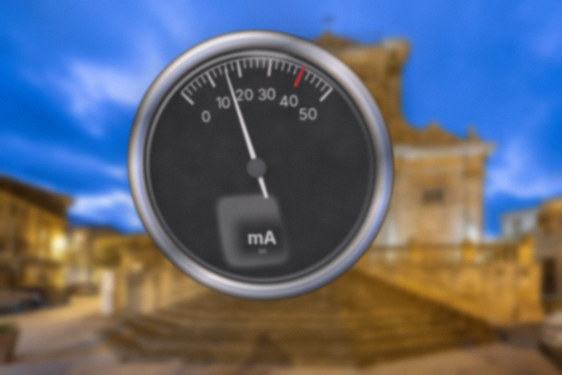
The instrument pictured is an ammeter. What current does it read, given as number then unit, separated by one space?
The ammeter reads 16 mA
